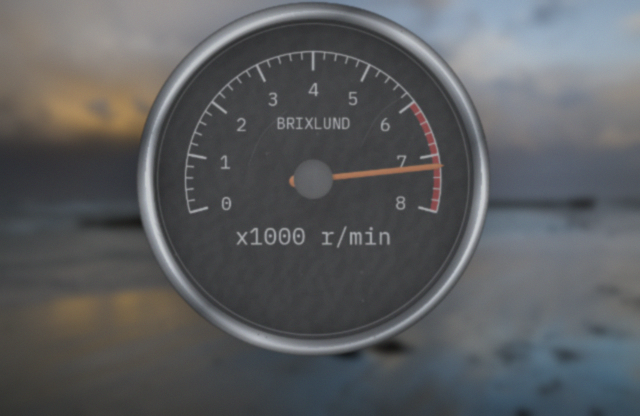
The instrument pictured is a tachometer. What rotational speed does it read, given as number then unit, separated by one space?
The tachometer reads 7200 rpm
